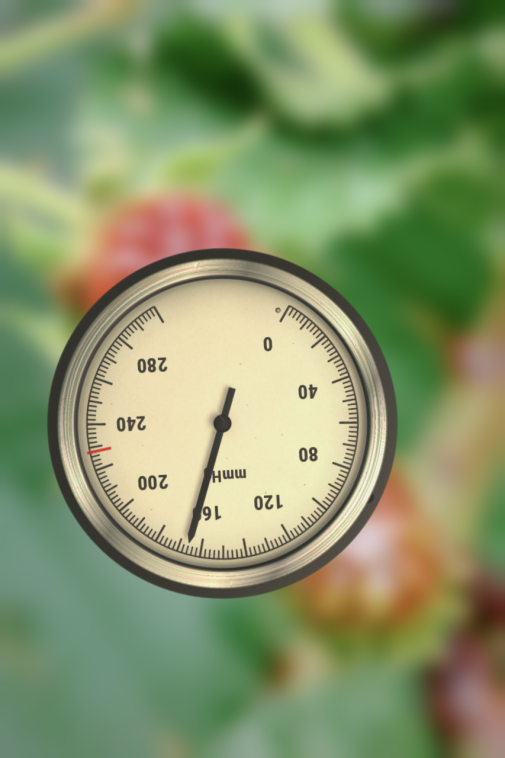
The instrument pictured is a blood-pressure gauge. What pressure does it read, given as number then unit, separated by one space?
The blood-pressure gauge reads 166 mmHg
